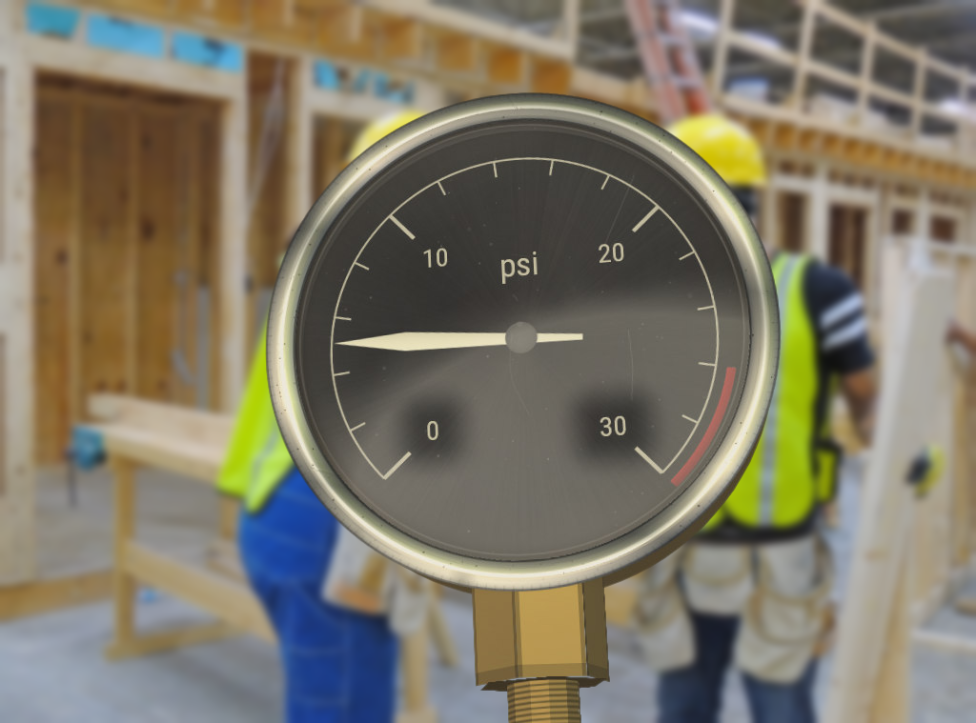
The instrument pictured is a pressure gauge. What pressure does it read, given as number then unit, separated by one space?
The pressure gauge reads 5 psi
